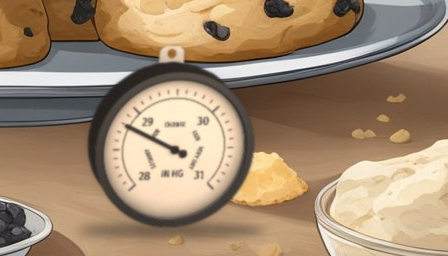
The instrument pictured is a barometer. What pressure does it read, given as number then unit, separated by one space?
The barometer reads 28.8 inHg
